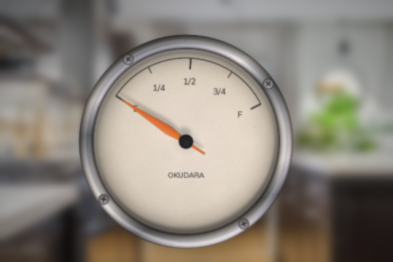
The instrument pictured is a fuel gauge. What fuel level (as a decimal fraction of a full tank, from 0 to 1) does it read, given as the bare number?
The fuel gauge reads 0
